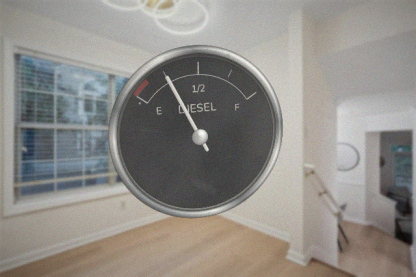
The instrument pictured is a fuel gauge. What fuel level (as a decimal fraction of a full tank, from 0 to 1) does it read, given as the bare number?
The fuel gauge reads 0.25
